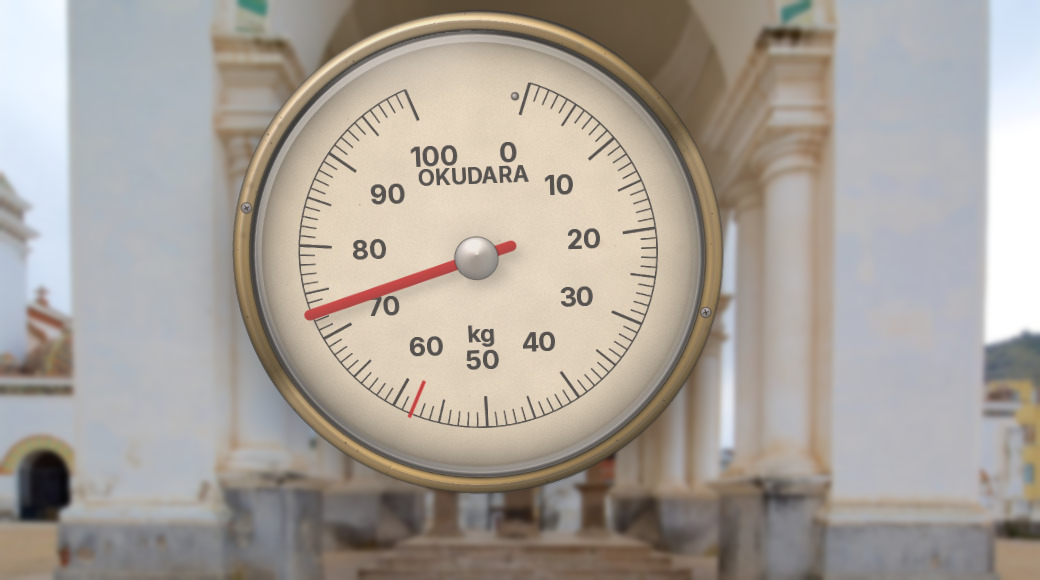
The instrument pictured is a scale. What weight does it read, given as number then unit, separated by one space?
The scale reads 73 kg
